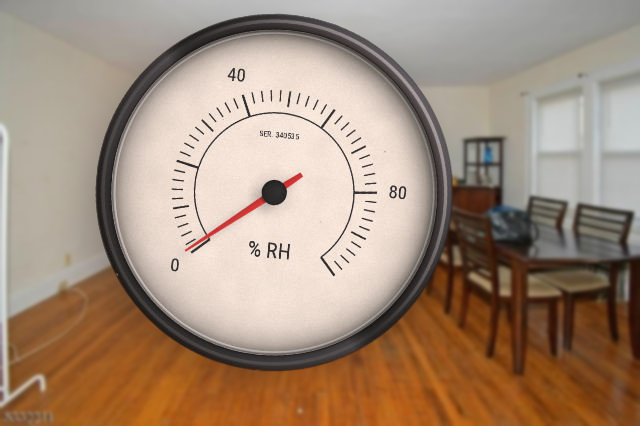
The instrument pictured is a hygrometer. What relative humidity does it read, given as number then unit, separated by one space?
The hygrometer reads 1 %
